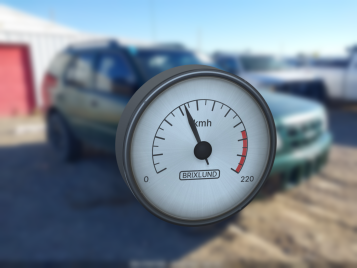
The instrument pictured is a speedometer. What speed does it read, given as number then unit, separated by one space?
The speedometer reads 85 km/h
